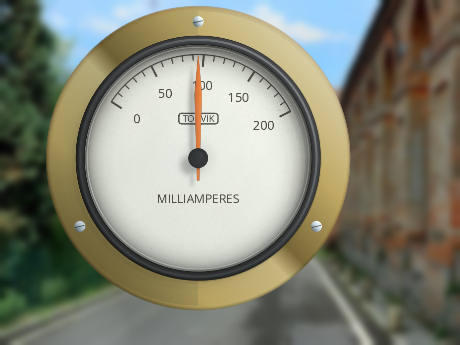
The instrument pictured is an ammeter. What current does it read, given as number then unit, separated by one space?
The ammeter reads 95 mA
